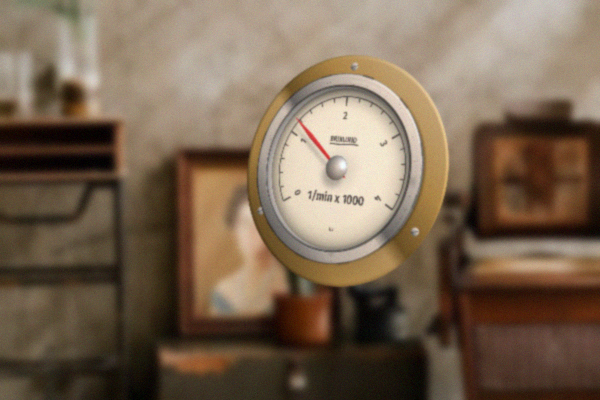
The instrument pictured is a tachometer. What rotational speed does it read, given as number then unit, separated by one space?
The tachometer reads 1200 rpm
